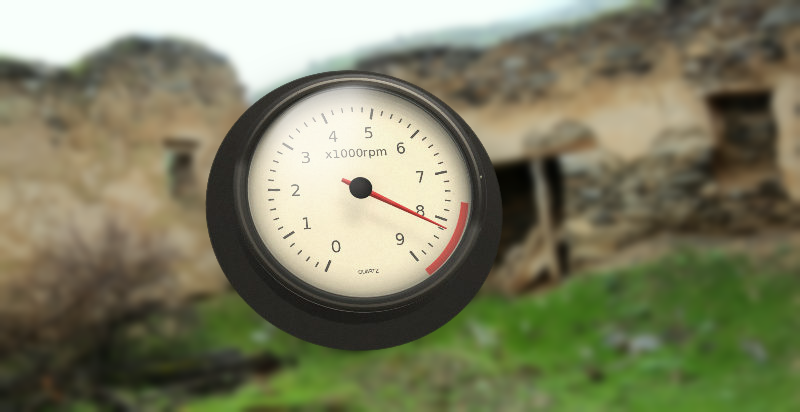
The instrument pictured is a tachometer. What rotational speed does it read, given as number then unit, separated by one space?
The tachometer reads 8200 rpm
